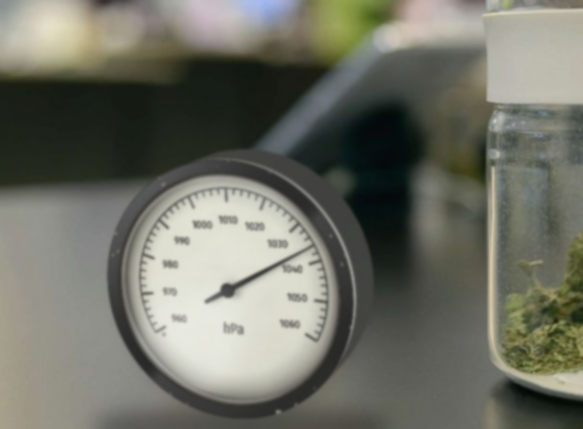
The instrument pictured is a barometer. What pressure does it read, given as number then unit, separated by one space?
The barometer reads 1036 hPa
